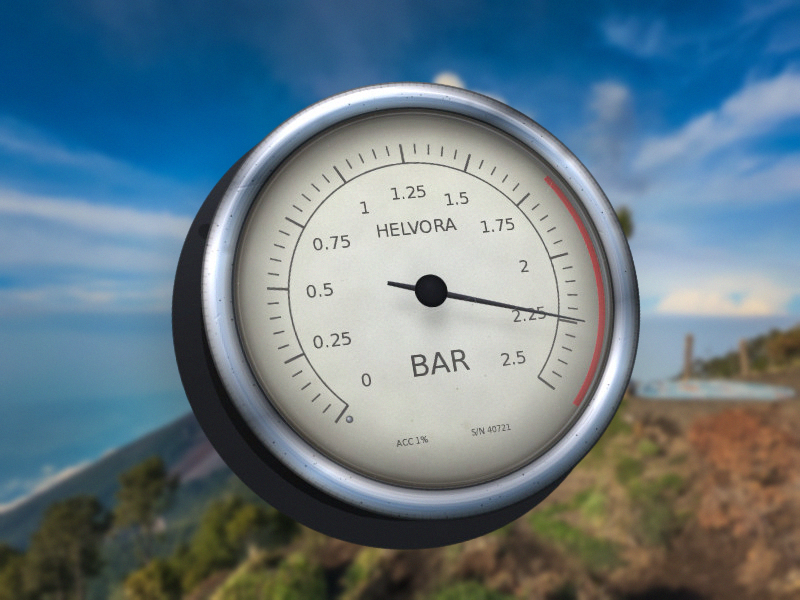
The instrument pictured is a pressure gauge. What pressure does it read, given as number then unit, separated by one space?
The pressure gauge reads 2.25 bar
